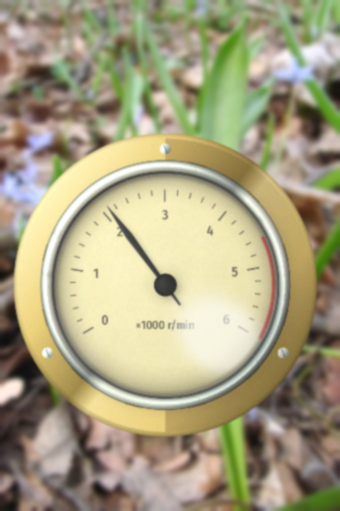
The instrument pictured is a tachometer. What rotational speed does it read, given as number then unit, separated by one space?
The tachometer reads 2100 rpm
